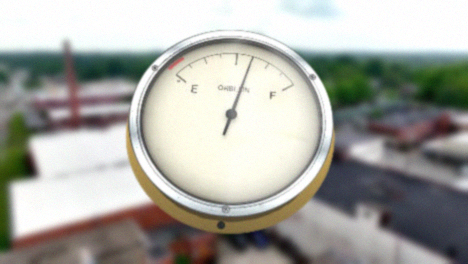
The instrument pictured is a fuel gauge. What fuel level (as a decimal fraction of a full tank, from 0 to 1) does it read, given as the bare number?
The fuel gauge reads 0.625
